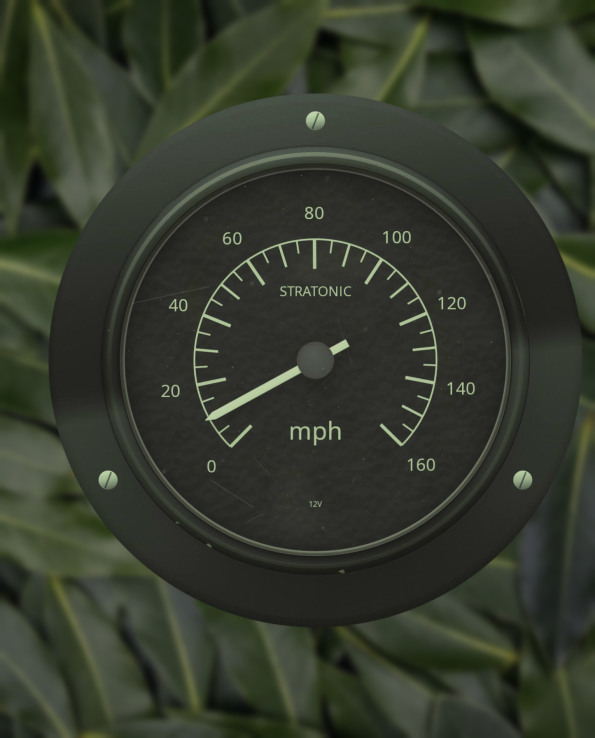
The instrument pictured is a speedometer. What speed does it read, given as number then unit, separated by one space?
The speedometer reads 10 mph
